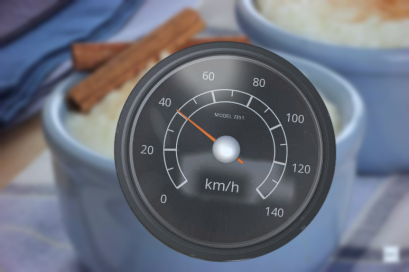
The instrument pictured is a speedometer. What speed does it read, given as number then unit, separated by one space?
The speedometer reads 40 km/h
